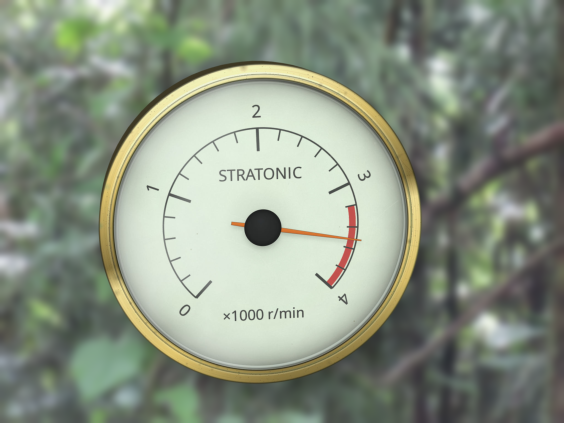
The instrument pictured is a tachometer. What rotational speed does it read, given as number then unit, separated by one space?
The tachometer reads 3500 rpm
